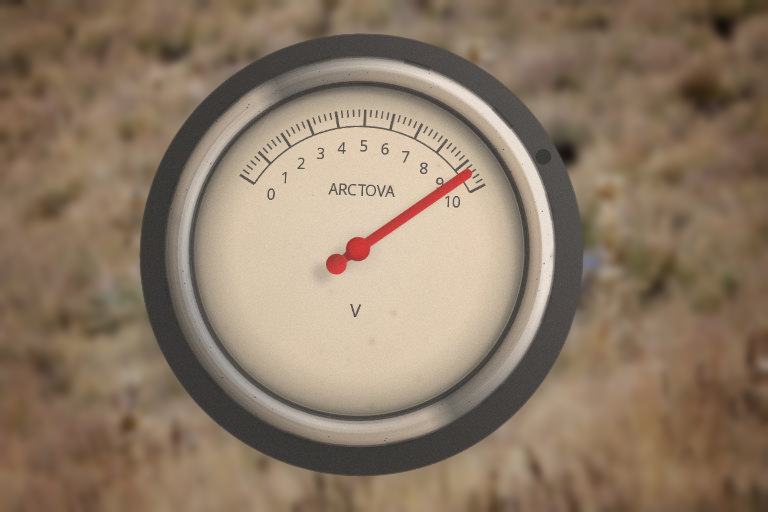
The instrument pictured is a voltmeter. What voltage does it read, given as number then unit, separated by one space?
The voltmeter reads 9.4 V
